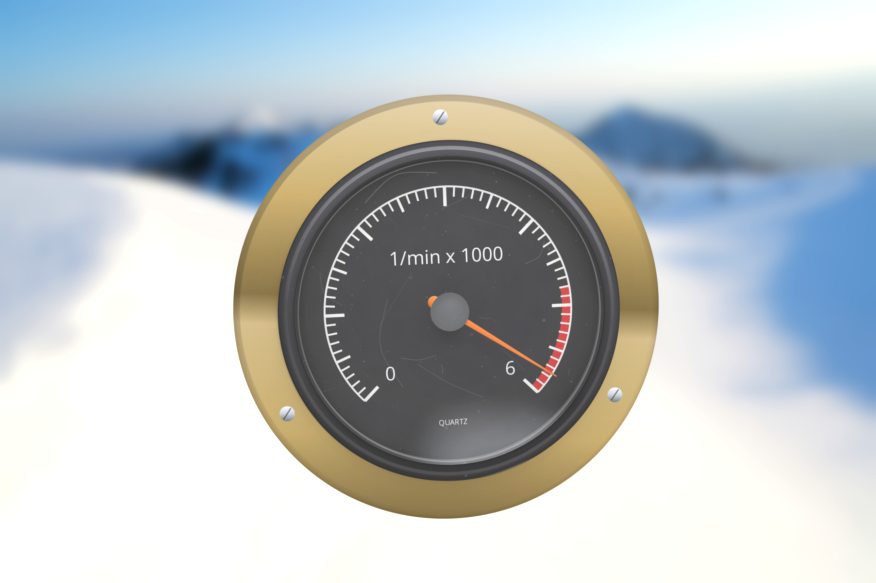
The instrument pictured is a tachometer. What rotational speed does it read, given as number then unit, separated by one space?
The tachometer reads 5750 rpm
